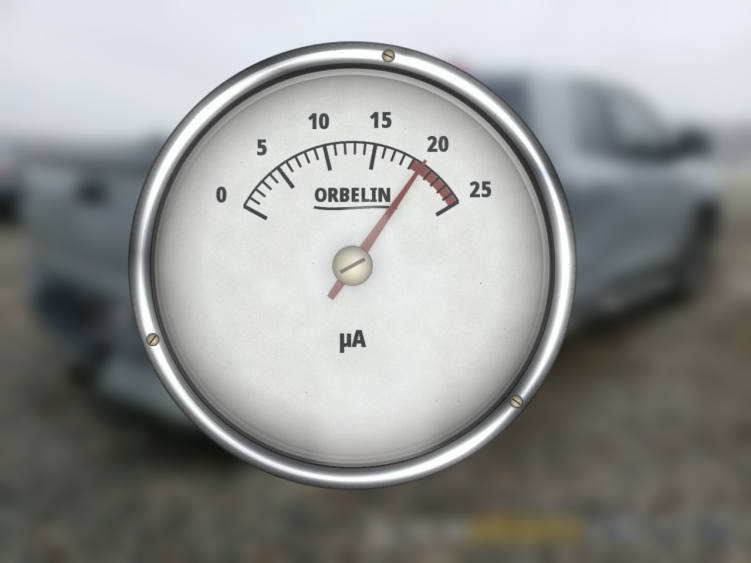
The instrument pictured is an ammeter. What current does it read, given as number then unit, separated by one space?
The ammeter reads 20 µA
